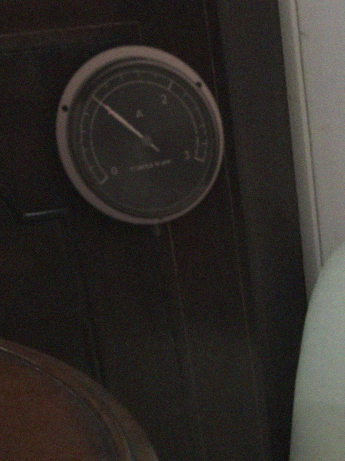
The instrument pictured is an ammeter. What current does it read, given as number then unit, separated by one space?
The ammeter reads 1 A
